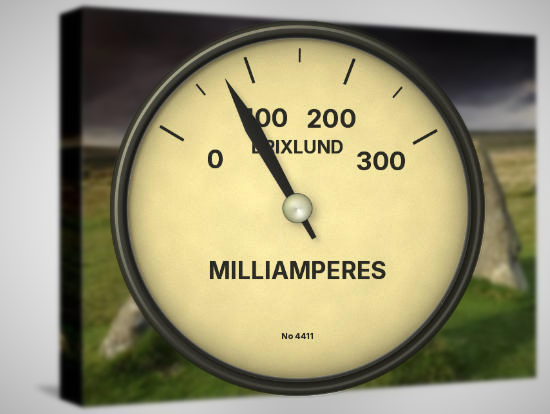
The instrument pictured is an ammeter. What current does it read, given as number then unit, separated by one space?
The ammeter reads 75 mA
